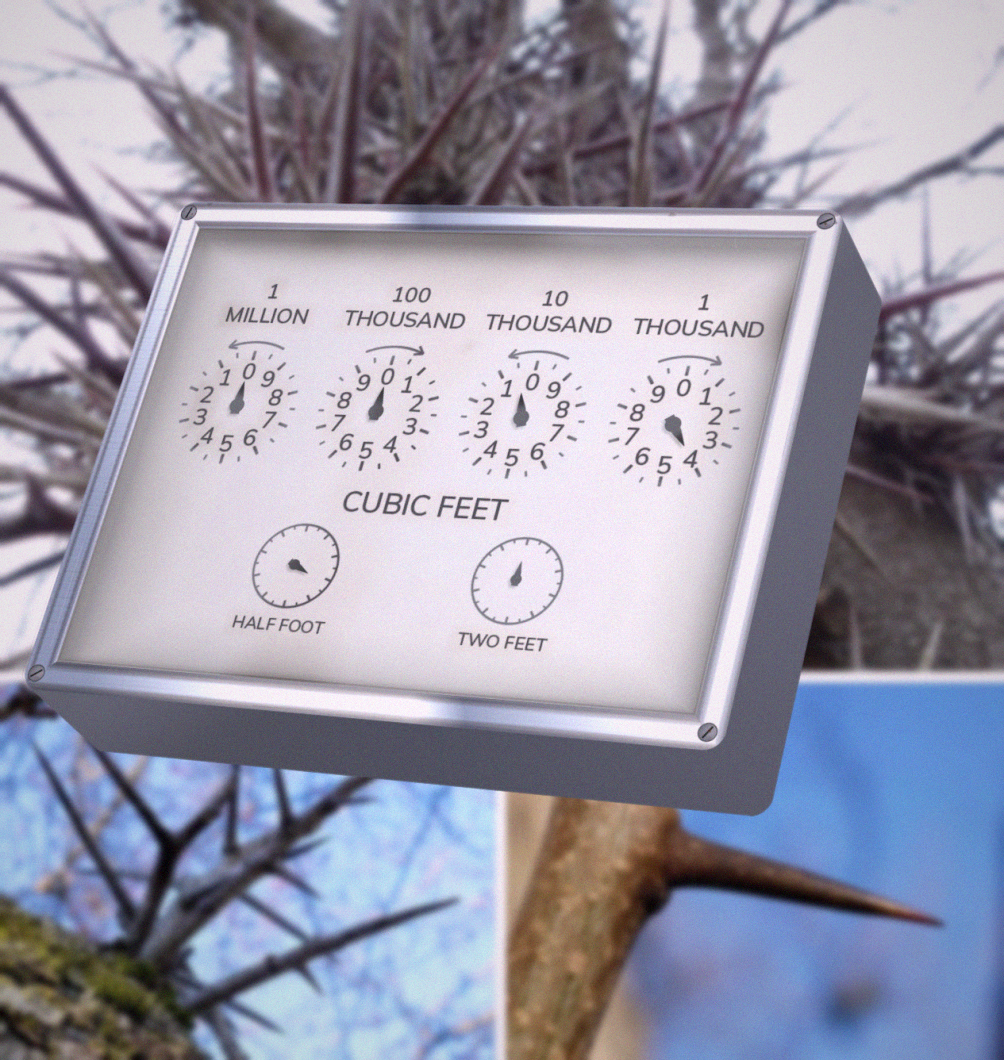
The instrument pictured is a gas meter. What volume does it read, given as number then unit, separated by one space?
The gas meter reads 400 ft³
